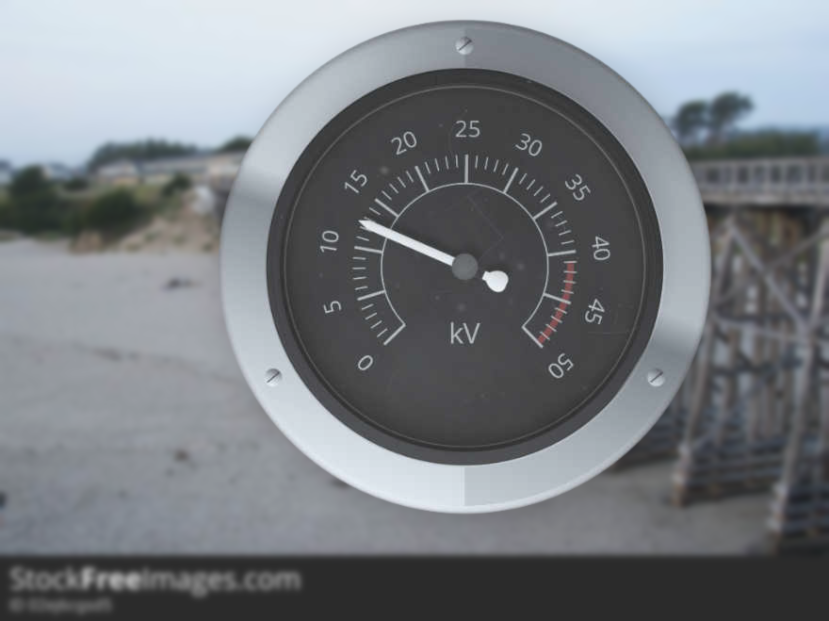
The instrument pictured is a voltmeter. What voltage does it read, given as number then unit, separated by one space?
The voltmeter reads 12.5 kV
